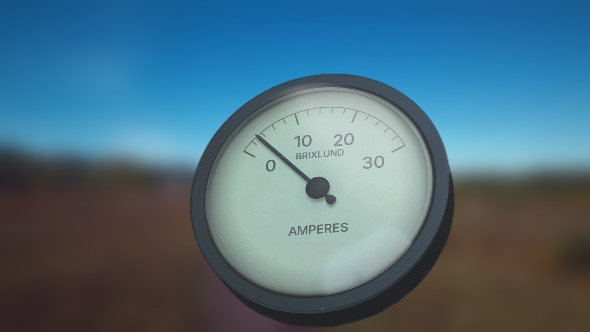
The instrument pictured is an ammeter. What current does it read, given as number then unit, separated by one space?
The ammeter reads 3 A
